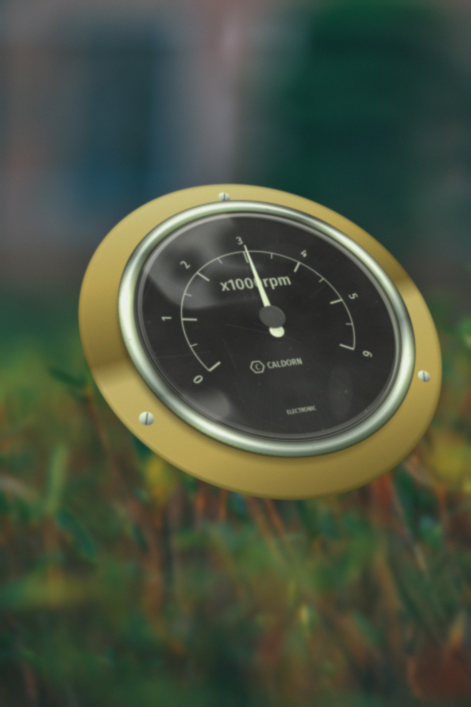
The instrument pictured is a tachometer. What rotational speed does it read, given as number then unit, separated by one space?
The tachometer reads 3000 rpm
